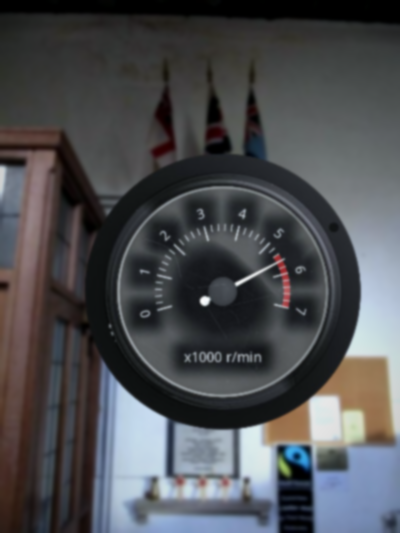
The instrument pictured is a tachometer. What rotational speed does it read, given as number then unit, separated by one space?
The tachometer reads 5600 rpm
